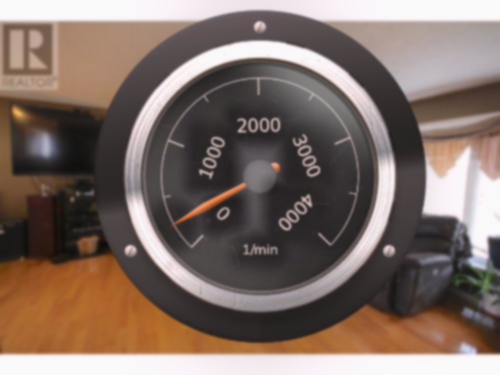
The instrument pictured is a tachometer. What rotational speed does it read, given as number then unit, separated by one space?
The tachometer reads 250 rpm
